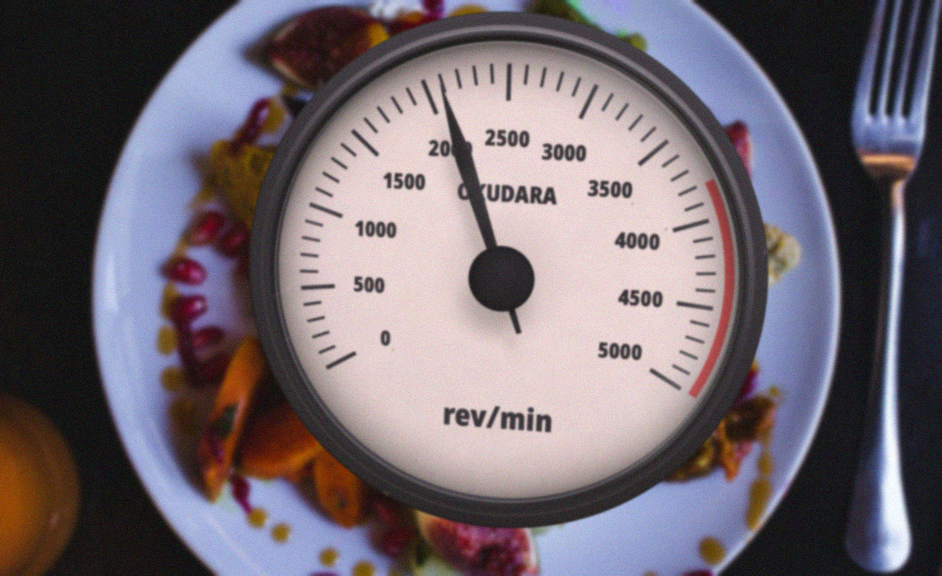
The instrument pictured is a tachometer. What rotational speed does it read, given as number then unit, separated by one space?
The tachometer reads 2100 rpm
